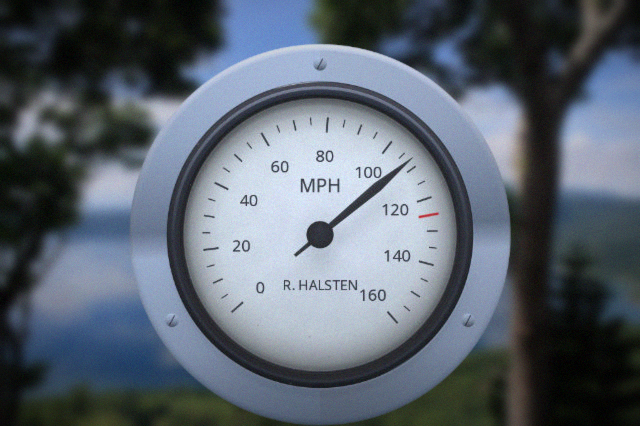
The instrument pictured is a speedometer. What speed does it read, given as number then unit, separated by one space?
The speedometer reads 107.5 mph
